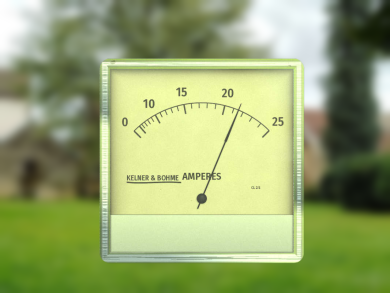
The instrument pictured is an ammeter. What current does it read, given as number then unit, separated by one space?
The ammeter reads 21.5 A
